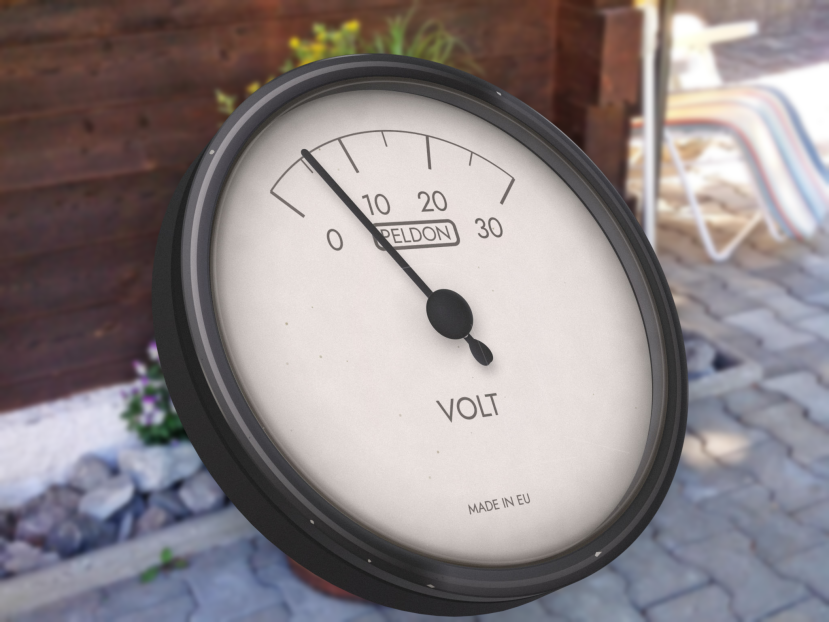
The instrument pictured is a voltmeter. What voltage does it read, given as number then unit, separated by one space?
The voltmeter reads 5 V
